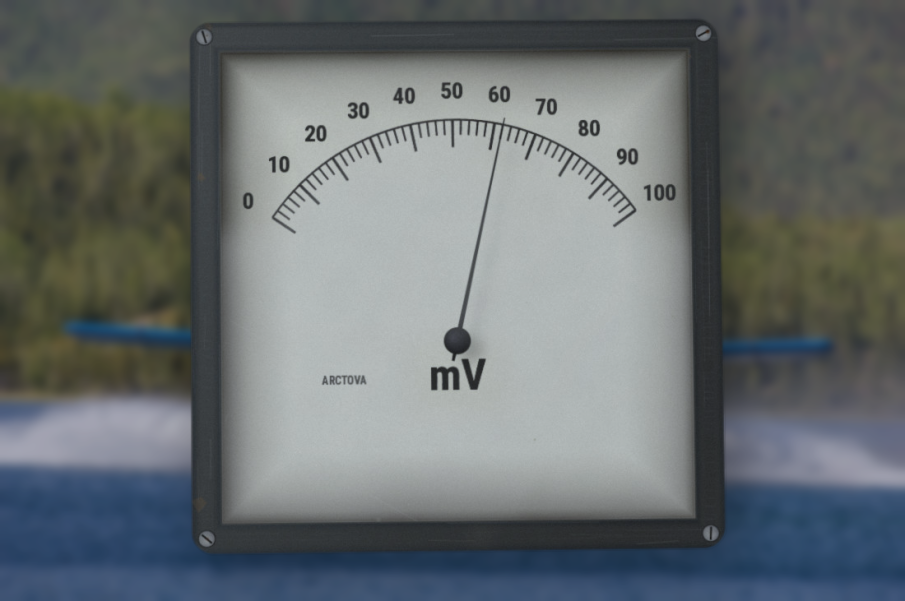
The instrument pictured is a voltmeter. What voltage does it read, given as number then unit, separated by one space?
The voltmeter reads 62 mV
